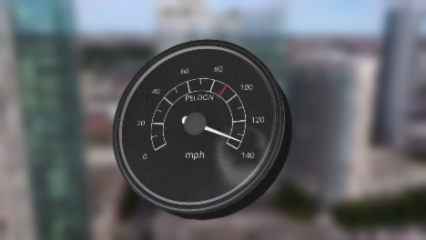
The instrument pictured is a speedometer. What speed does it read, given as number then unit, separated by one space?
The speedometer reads 135 mph
